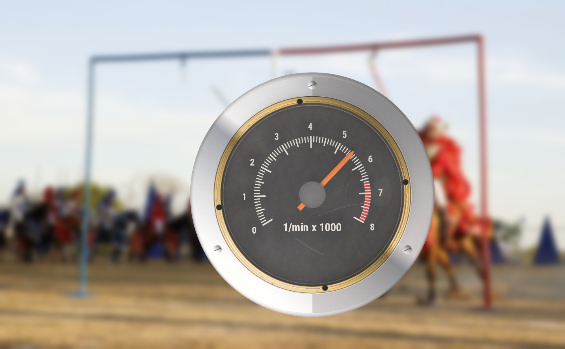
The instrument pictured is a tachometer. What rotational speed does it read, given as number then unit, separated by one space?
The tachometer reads 5500 rpm
